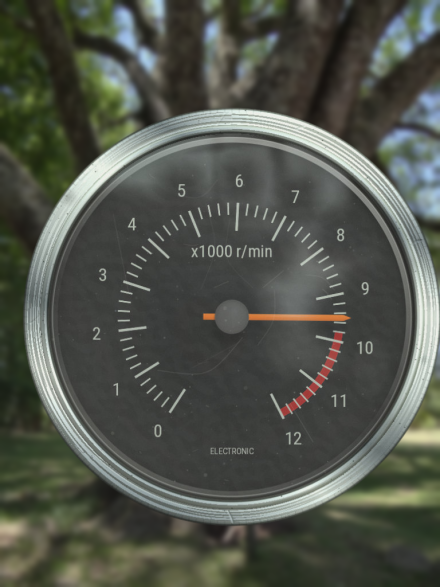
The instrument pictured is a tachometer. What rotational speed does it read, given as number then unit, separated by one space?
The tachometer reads 9500 rpm
